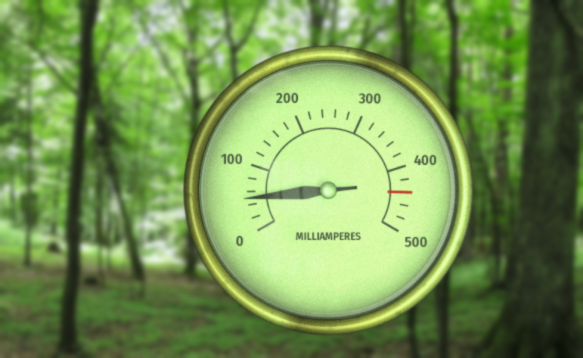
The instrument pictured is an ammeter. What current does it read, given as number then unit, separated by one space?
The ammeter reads 50 mA
